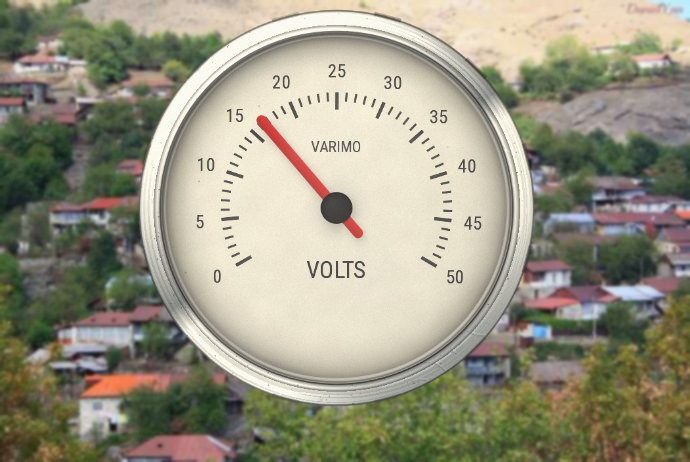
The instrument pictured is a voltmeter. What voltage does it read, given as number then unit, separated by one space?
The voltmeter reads 16.5 V
